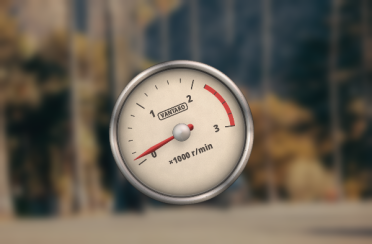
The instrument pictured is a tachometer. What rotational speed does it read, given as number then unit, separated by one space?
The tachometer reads 100 rpm
